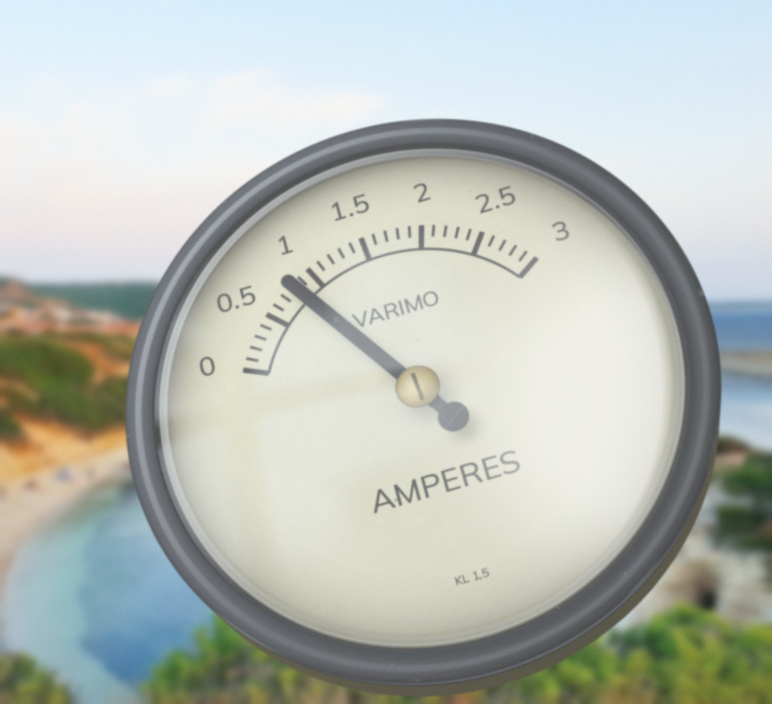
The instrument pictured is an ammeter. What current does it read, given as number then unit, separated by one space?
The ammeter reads 0.8 A
